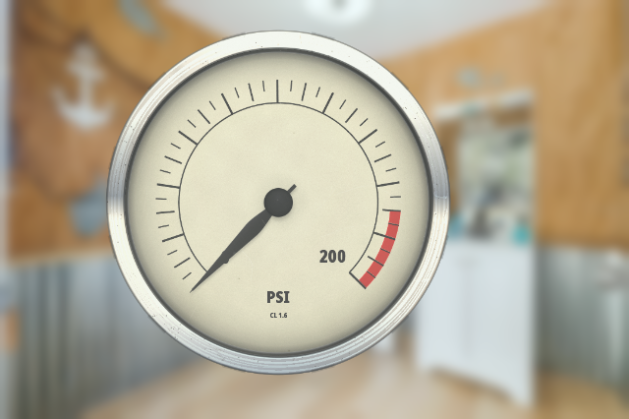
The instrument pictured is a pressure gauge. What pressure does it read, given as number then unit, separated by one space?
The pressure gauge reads 0 psi
